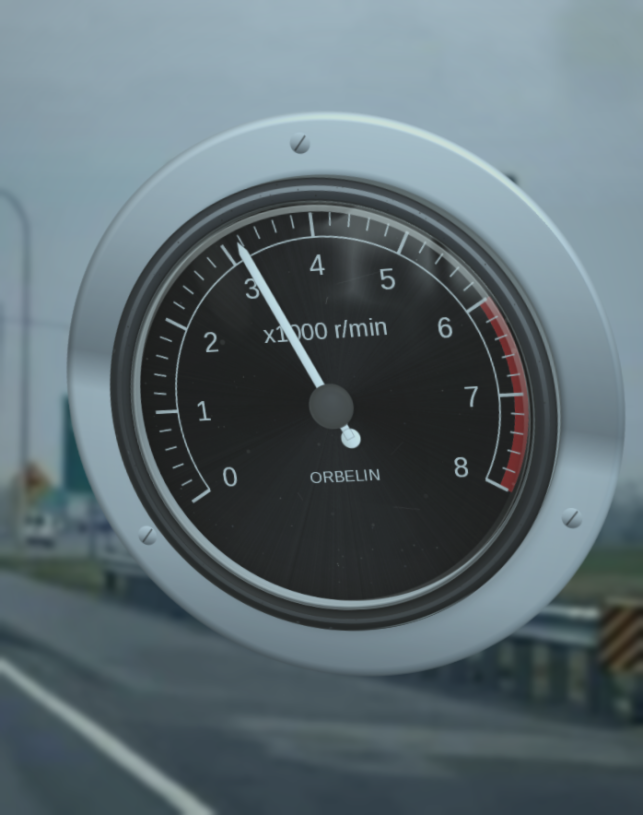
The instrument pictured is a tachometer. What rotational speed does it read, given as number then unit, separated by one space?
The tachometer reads 3200 rpm
